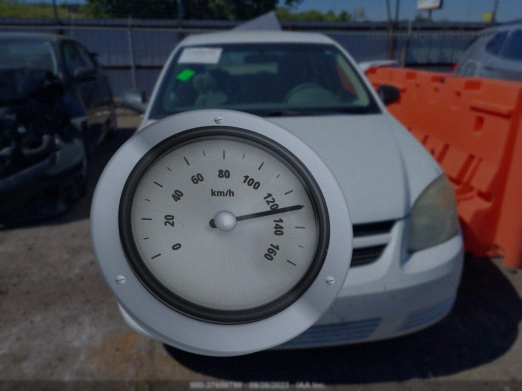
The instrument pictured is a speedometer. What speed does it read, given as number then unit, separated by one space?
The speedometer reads 130 km/h
